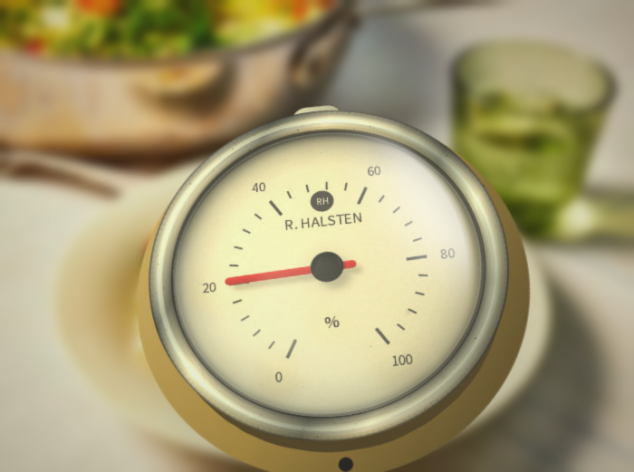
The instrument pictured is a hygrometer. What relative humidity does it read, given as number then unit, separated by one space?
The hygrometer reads 20 %
